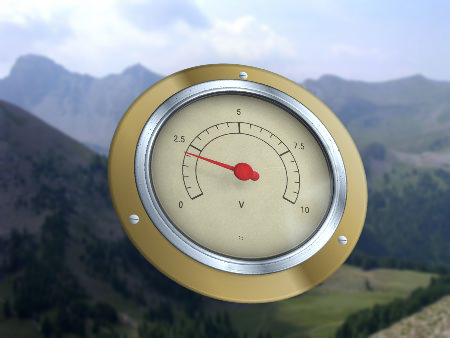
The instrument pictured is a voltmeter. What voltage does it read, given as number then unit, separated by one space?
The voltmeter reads 2 V
